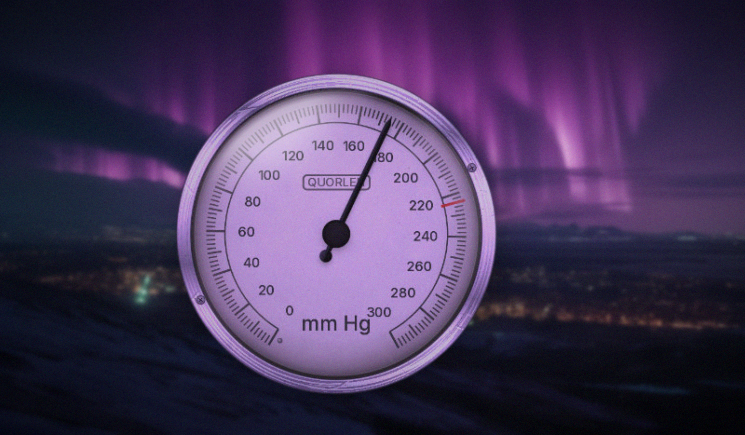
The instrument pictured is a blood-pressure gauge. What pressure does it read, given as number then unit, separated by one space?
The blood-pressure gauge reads 174 mmHg
